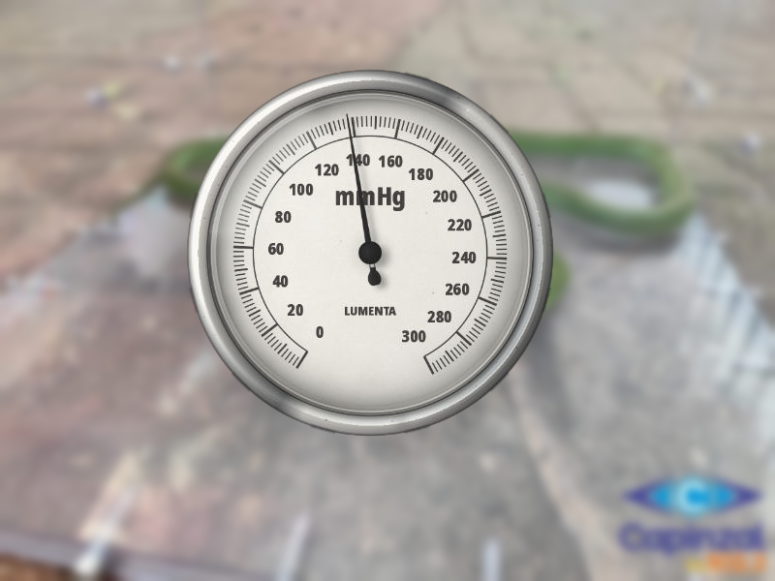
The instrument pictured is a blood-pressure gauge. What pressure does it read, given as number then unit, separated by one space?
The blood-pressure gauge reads 138 mmHg
